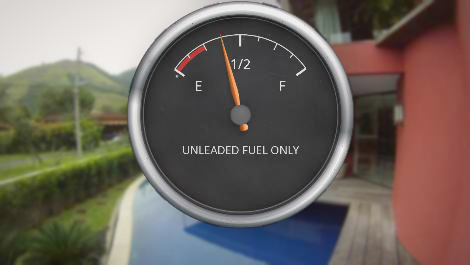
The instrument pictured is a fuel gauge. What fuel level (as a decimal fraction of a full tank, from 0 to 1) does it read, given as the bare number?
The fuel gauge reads 0.375
